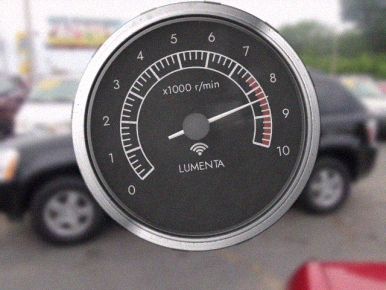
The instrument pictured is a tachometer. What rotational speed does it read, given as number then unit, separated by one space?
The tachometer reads 8400 rpm
